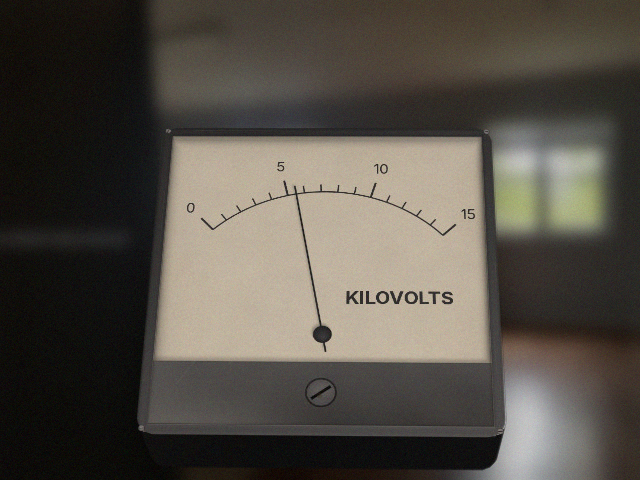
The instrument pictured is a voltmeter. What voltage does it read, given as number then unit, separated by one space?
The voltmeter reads 5.5 kV
